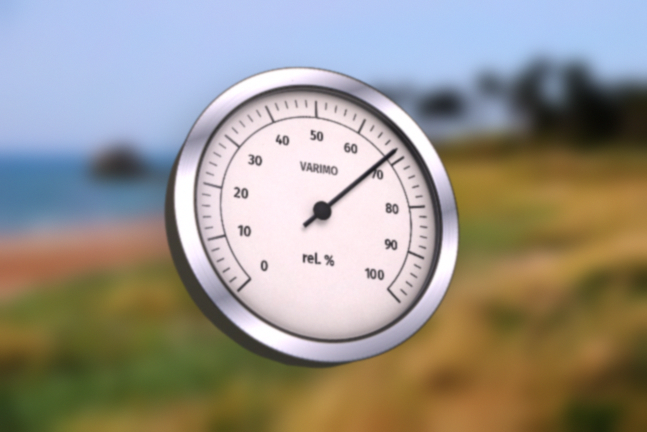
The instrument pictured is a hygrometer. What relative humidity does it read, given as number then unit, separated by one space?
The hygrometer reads 68 %
